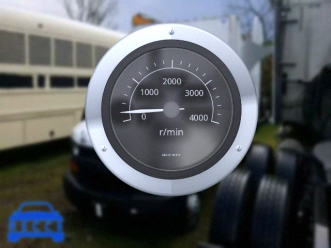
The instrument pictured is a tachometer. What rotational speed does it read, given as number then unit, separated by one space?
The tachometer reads 200 rpm
